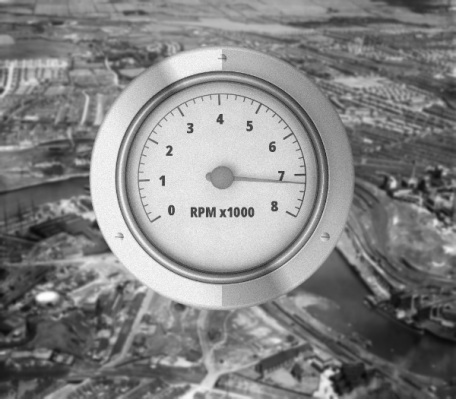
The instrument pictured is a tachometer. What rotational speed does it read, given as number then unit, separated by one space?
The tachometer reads 7200 rpm
